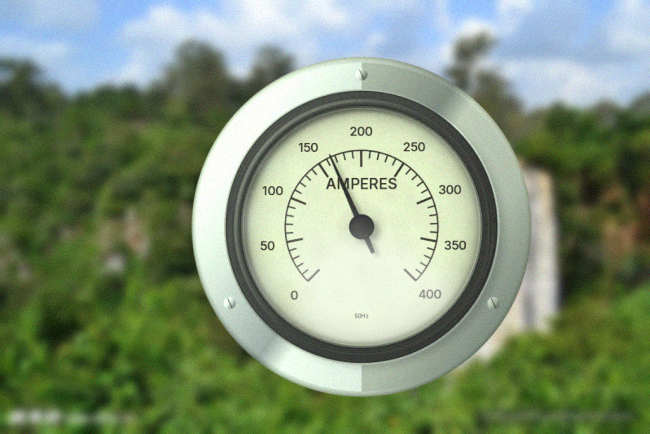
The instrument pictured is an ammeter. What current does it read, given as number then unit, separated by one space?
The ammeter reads 165 A
